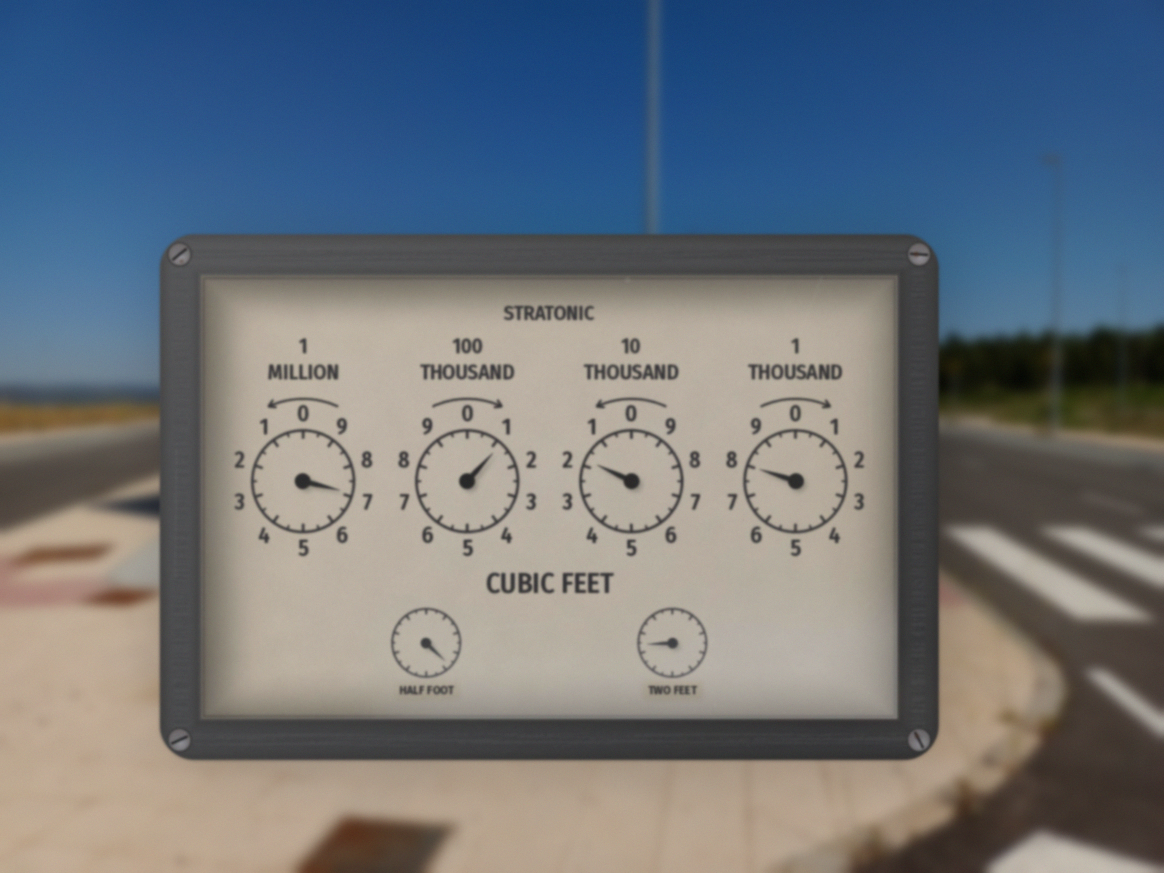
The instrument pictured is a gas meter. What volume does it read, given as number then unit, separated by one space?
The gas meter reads 711800 ft³
